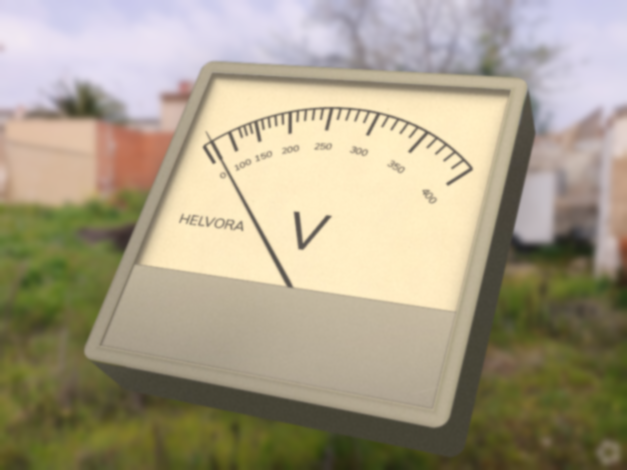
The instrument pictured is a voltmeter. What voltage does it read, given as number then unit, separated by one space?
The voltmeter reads 50 V
